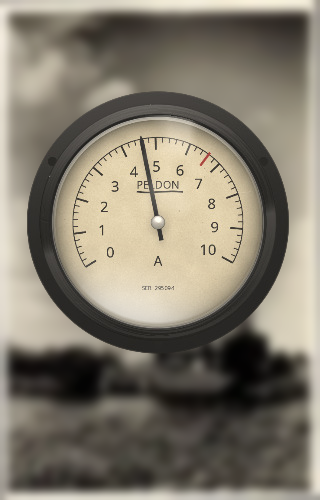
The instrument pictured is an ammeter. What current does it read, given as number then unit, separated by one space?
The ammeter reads 4.6 A
